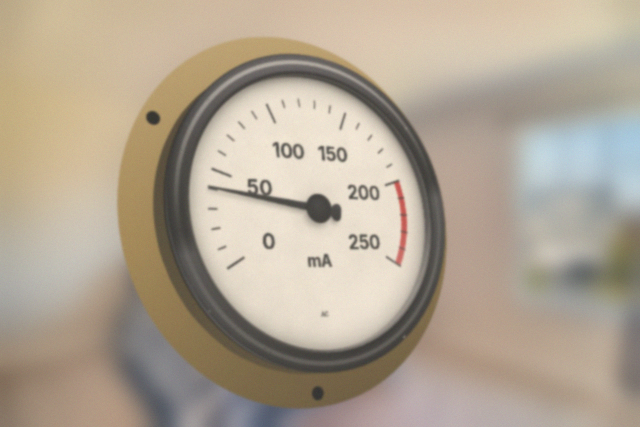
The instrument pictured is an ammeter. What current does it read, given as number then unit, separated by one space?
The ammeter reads 40 mA
